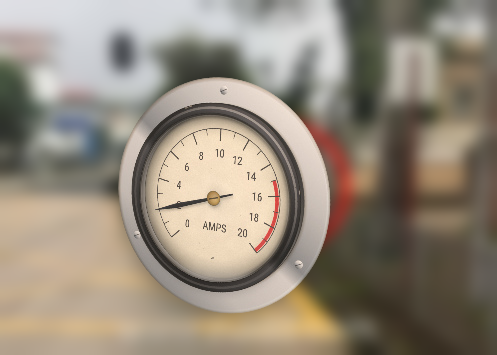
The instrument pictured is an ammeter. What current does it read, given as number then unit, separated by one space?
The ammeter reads 2 A
